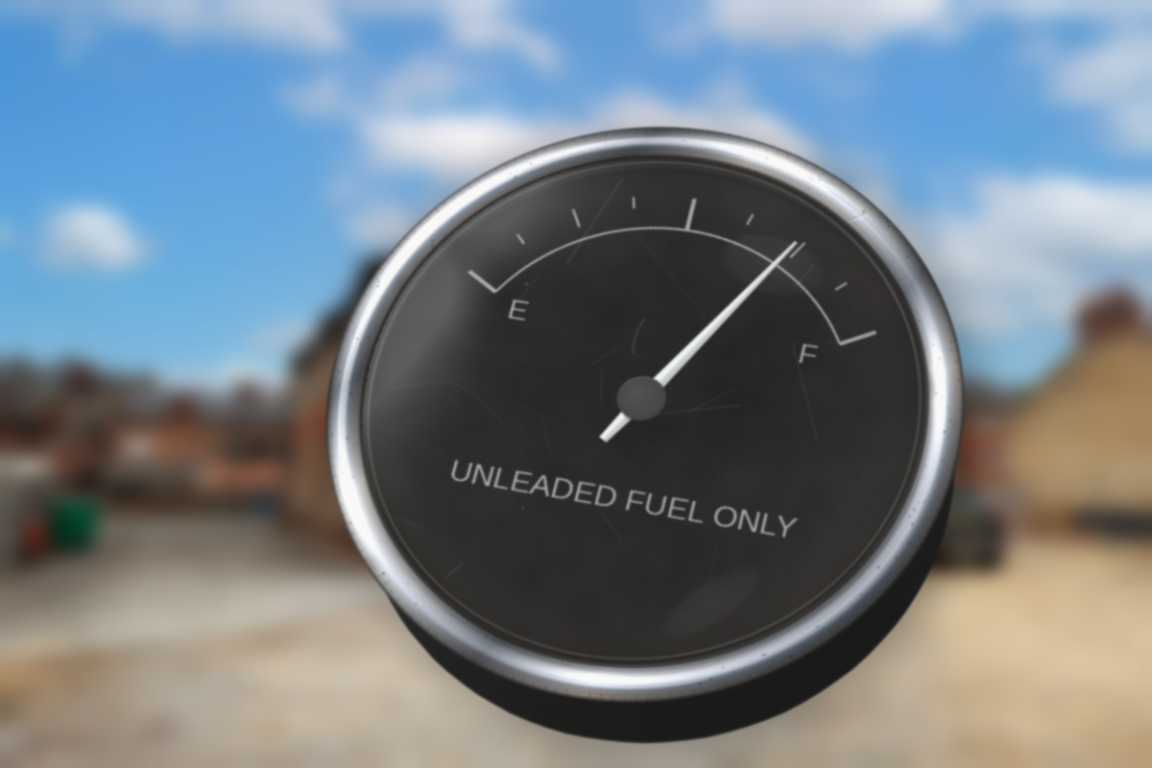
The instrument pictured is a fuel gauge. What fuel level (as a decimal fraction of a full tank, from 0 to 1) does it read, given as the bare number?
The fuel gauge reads 0.75
